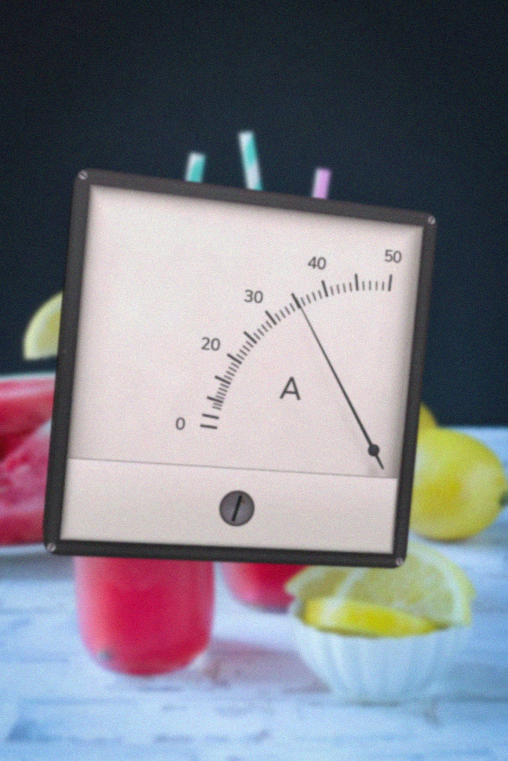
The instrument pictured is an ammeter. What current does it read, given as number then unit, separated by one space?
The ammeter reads 35 A
